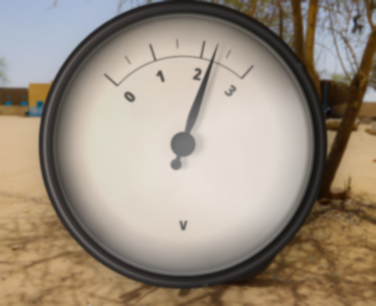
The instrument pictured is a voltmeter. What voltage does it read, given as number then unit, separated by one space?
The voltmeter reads 2.25 V
